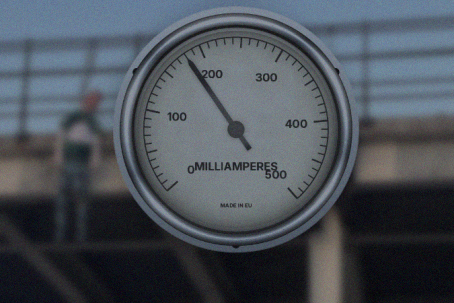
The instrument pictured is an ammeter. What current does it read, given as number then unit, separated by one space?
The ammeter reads 180 mA
